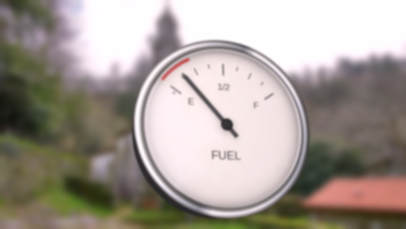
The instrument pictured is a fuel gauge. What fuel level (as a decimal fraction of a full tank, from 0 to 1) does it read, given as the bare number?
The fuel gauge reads 0.125
